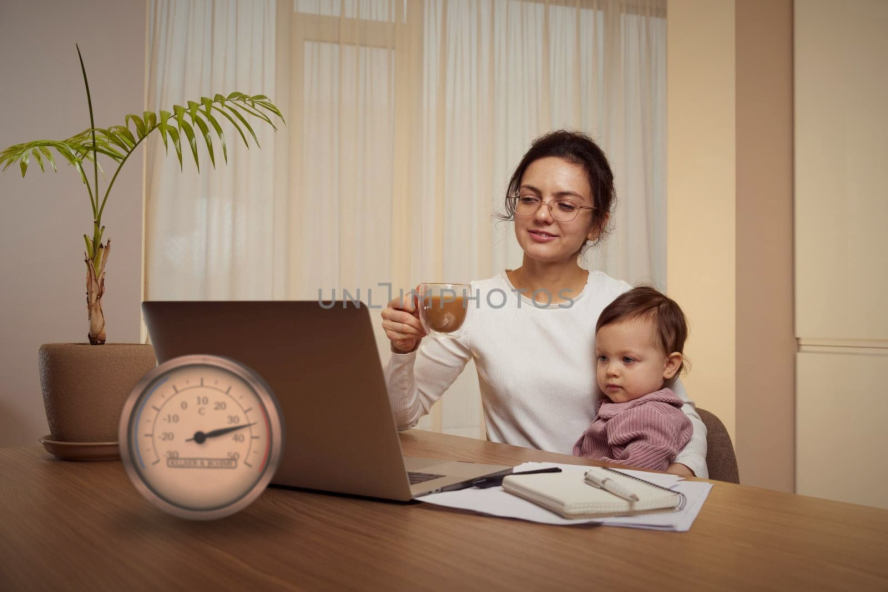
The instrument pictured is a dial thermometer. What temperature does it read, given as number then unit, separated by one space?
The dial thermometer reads 35 °C
